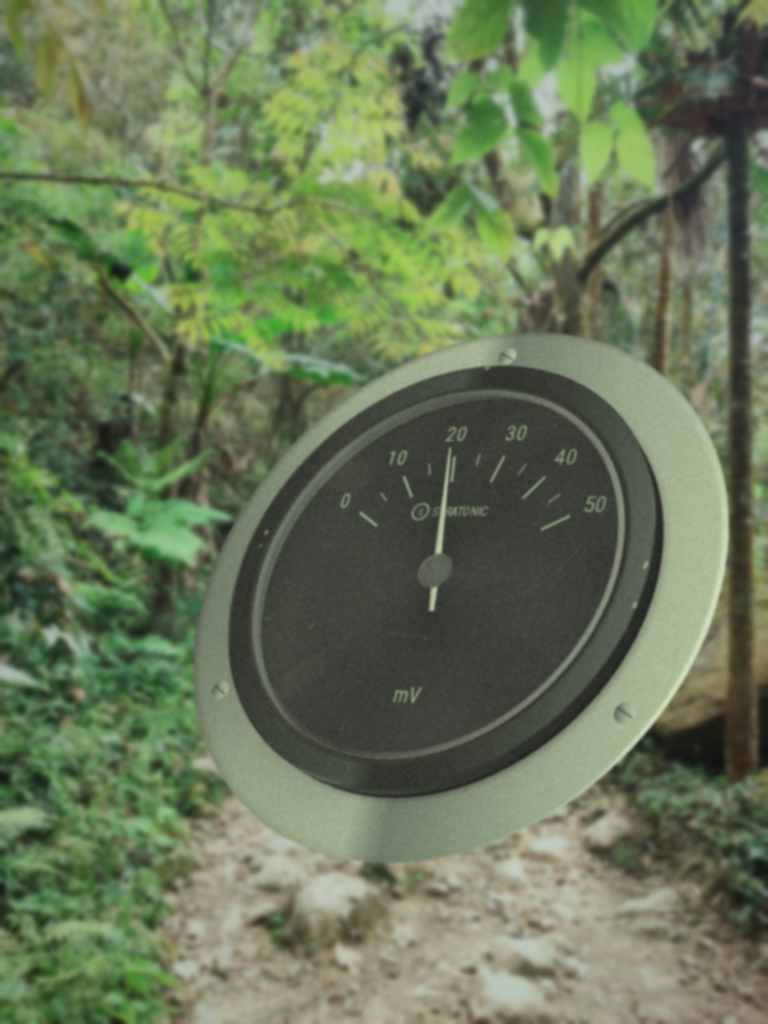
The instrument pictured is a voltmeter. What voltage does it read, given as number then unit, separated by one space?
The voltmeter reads 20 mV
